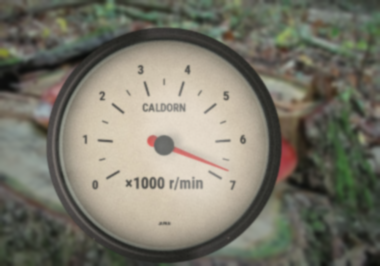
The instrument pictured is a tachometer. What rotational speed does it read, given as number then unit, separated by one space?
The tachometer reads 6750 rpm
